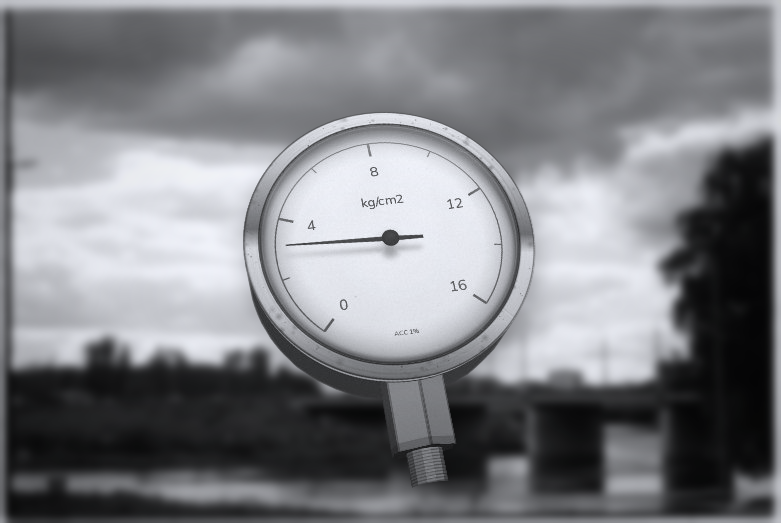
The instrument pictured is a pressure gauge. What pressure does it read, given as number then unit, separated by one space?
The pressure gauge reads 3 kg/cm²
